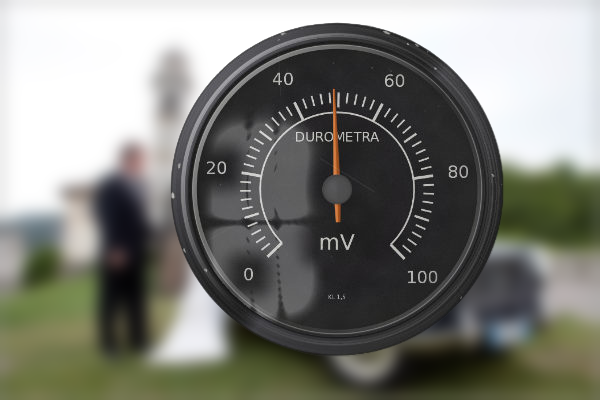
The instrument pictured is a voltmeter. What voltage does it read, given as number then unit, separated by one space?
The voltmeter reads 49 mV
